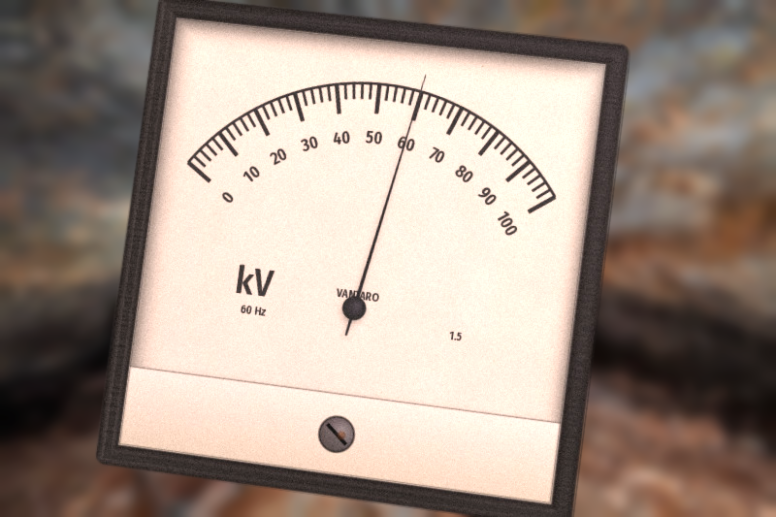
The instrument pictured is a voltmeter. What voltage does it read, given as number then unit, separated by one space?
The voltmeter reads 60 kV
